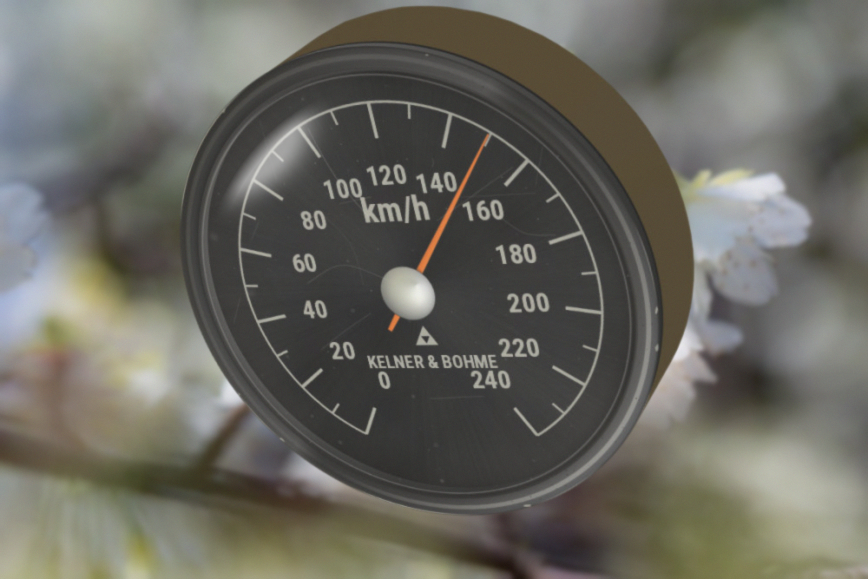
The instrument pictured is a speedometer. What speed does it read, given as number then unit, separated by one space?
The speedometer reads 150 km/h
